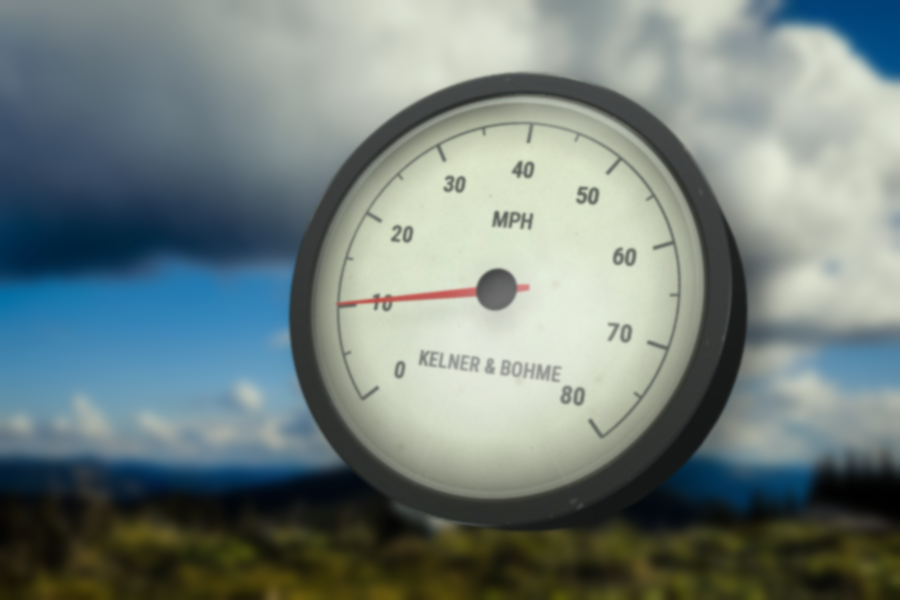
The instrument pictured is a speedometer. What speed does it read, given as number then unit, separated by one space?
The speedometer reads 10 mph
